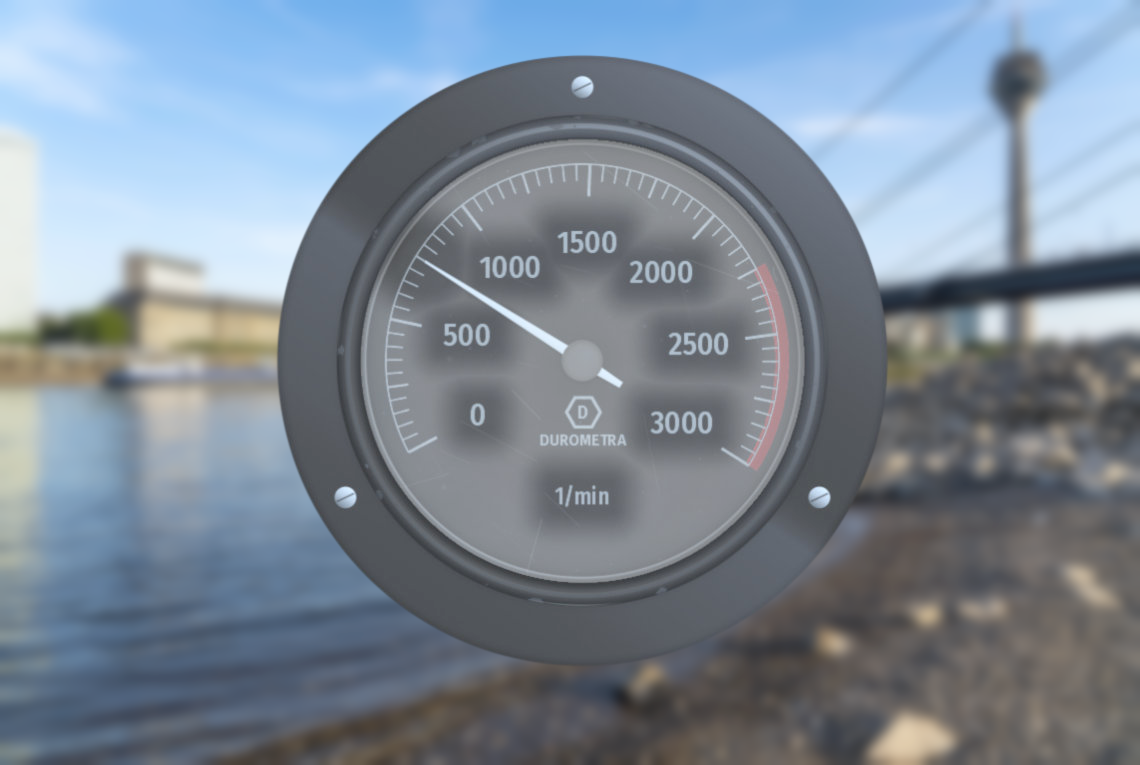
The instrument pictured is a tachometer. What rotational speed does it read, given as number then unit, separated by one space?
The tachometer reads 750 rpm
